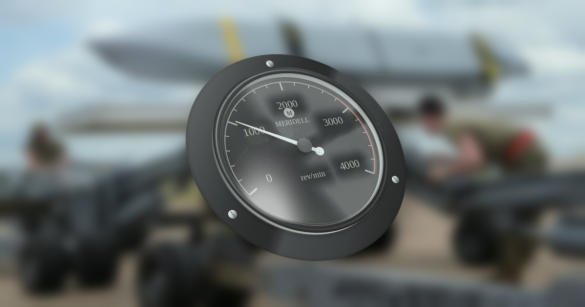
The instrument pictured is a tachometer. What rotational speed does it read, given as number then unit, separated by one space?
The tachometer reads 1000 rpm
